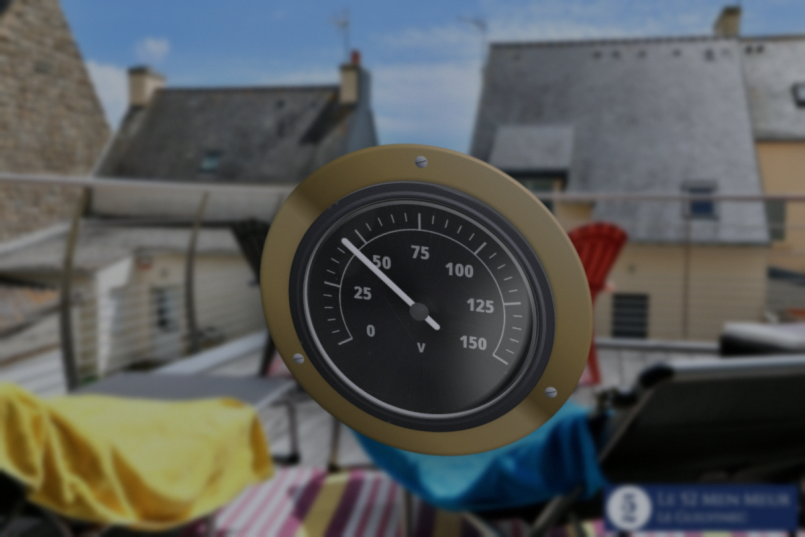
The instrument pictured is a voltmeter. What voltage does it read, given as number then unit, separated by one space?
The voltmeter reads 45 V
